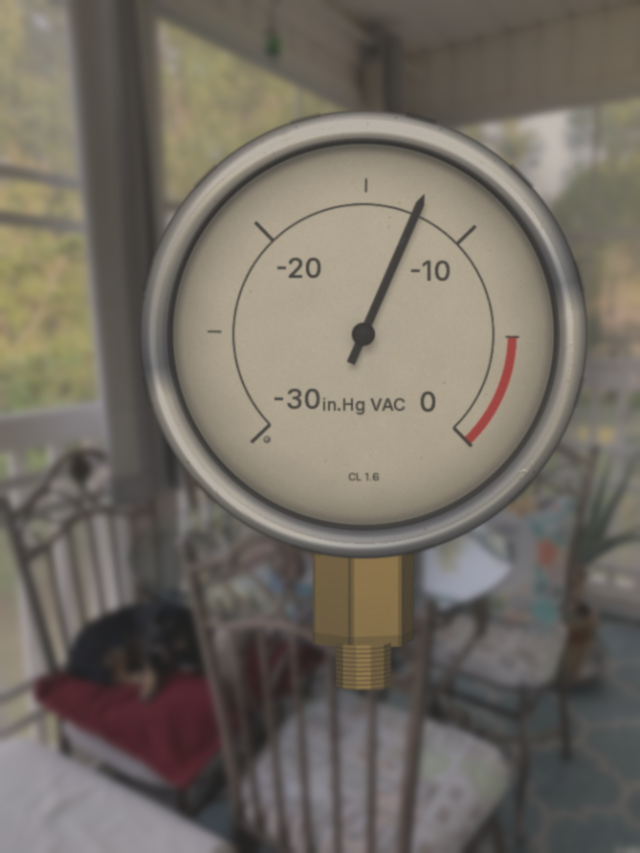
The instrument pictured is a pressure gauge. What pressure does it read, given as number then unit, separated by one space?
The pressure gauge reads -12.5 inHg
